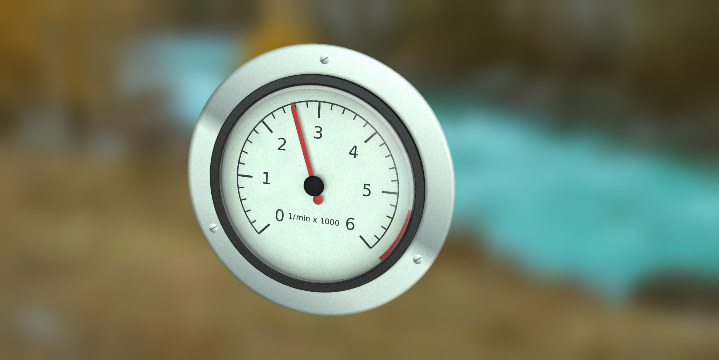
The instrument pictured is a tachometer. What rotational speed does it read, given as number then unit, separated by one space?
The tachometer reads 2600 rpm
